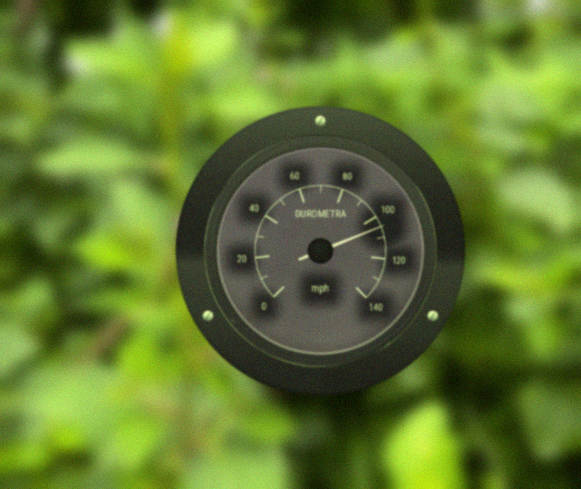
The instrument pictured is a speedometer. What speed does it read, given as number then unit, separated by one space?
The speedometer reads 105 mph
